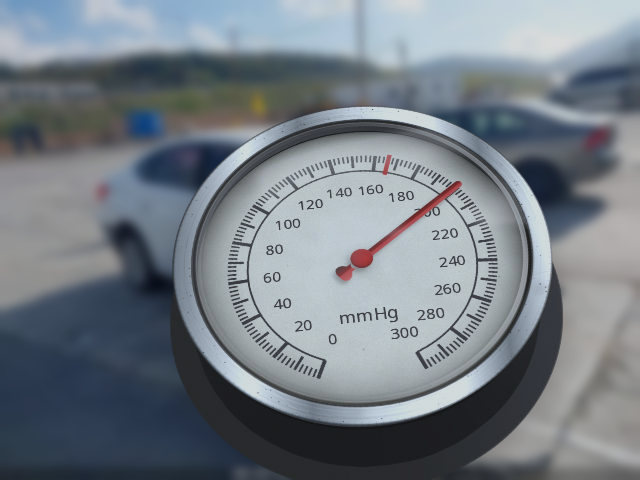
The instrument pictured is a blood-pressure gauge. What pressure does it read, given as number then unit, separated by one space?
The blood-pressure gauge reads 200 mmHg
